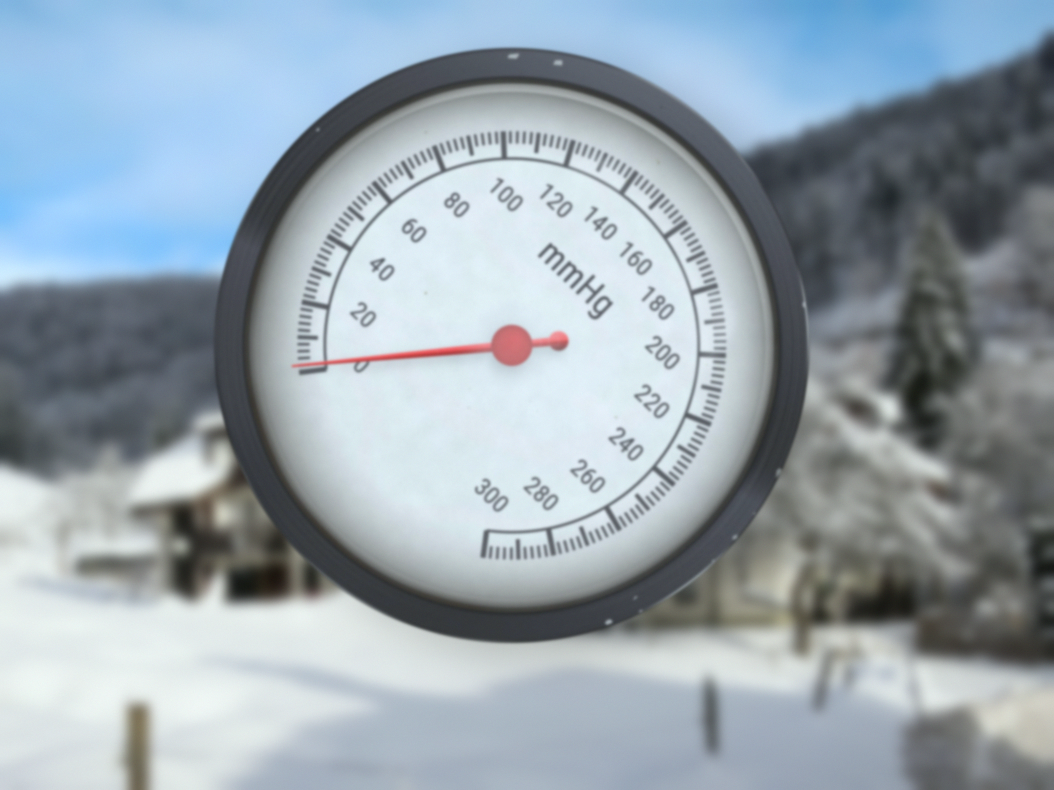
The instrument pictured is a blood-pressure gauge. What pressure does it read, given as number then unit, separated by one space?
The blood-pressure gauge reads 2 mmHg
